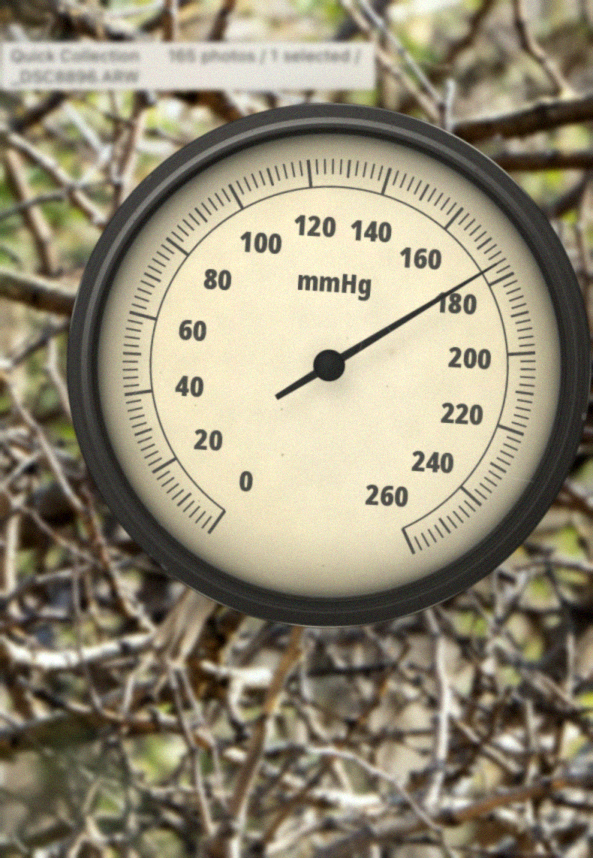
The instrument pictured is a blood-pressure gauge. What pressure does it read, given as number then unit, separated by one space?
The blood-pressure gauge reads 176 mmHg
